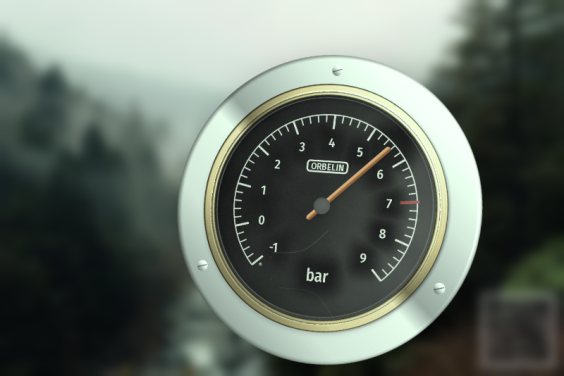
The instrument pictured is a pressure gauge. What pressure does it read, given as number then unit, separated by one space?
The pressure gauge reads 5.6 bar
